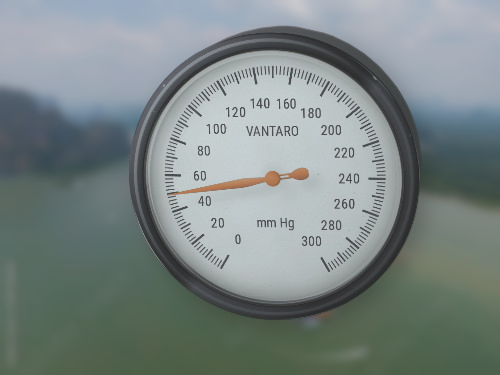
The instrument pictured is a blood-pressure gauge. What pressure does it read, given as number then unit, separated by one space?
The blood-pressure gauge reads 50 mmHg
